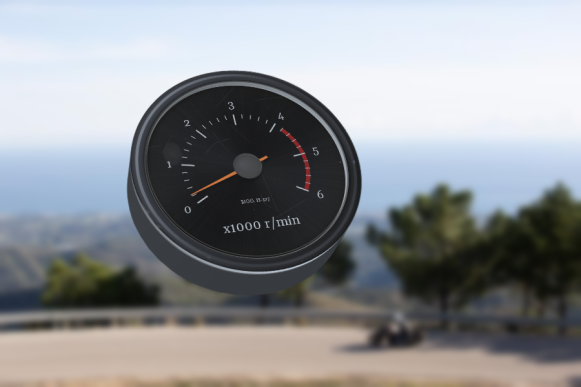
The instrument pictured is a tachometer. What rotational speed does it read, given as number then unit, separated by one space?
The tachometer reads 200 rpm
